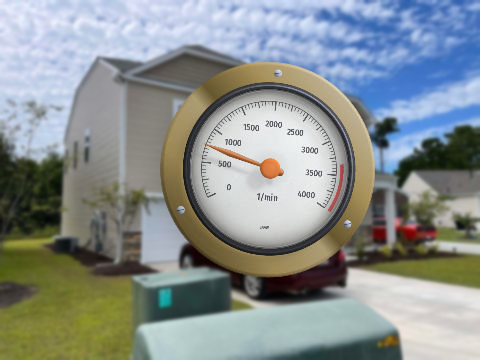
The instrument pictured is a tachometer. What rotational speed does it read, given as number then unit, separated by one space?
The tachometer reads 750 rpm
